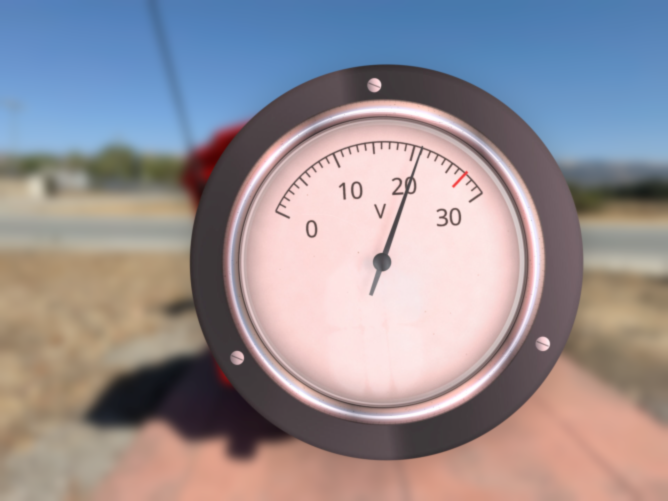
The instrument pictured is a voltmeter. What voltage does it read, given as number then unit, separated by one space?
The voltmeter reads 21 V
